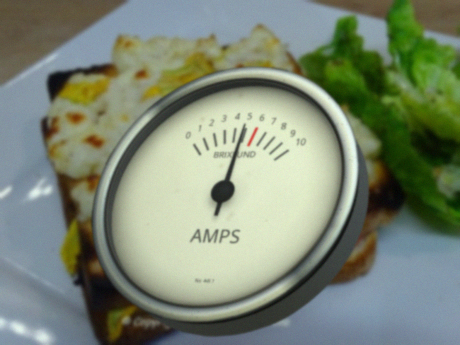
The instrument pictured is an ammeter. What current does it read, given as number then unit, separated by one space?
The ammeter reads 5 A
